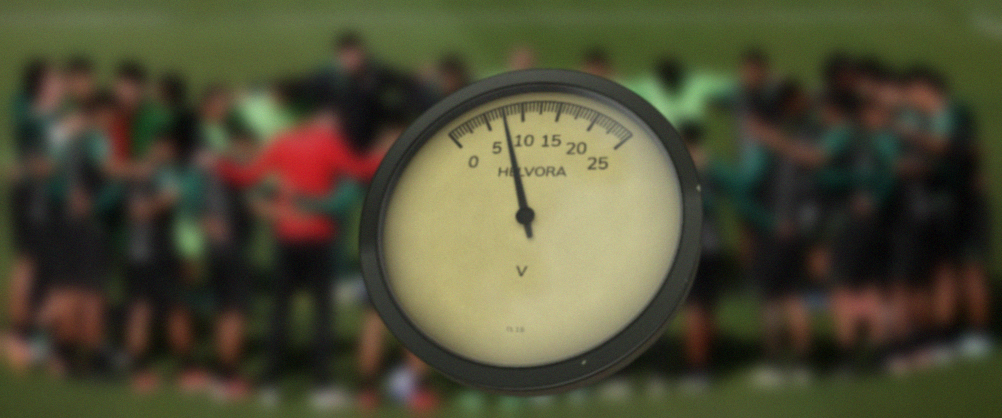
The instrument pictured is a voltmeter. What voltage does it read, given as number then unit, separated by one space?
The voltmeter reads 7.5 V
